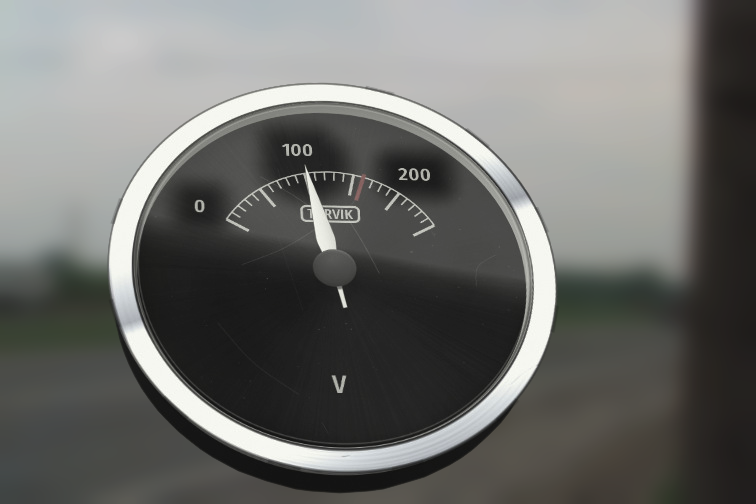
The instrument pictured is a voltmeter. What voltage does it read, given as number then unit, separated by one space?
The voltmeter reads 100 V
